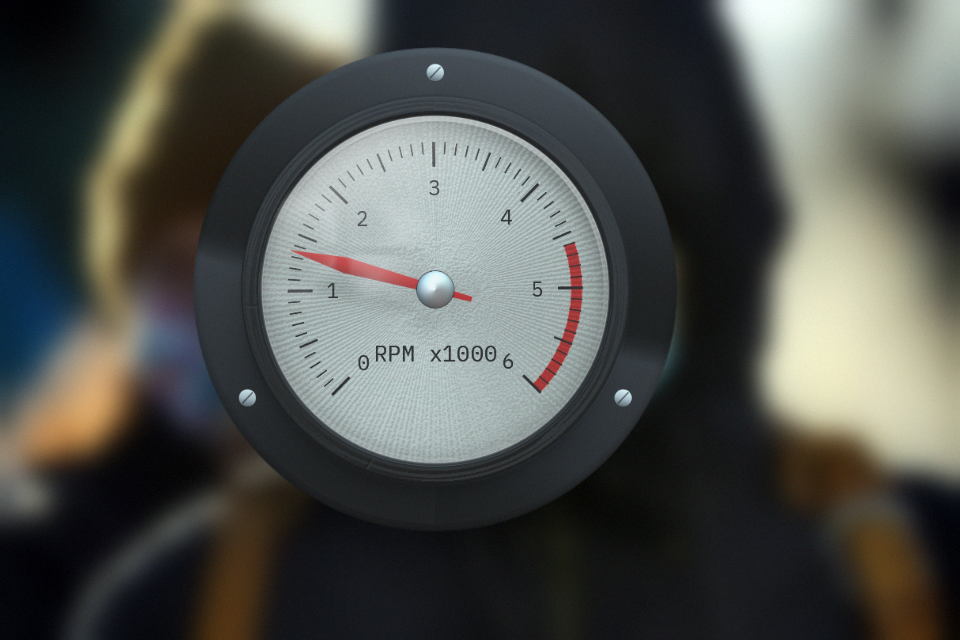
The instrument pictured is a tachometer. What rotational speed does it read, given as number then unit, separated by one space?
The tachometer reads 1350 rpm
